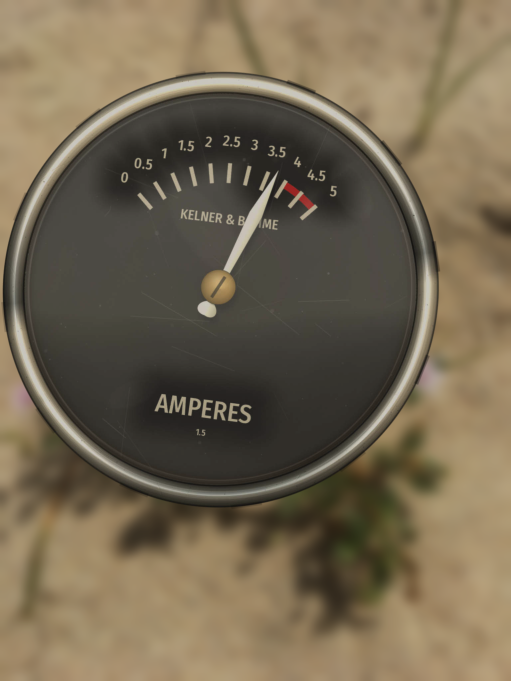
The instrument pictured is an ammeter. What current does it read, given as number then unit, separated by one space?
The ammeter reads 3.75 A
